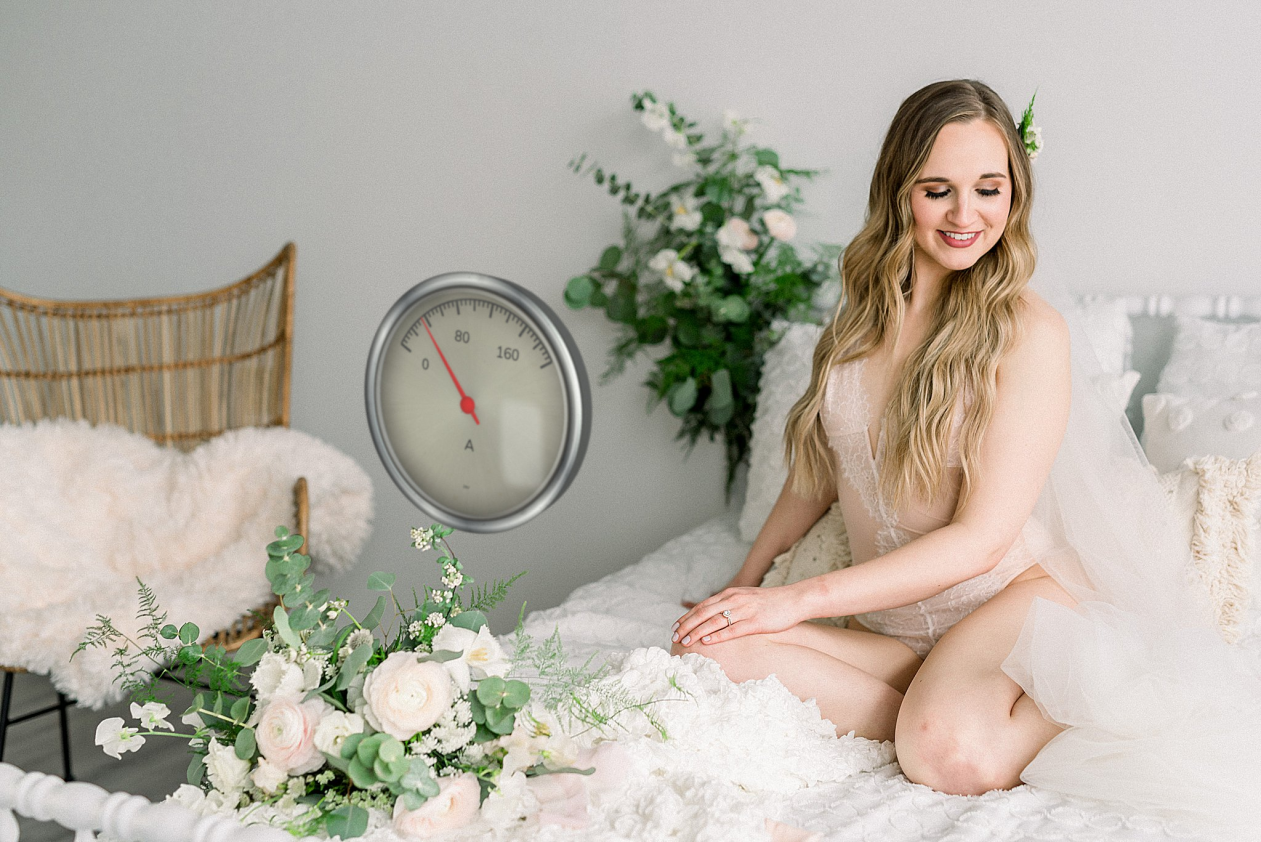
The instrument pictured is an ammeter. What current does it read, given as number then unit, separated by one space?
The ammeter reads 40 A
